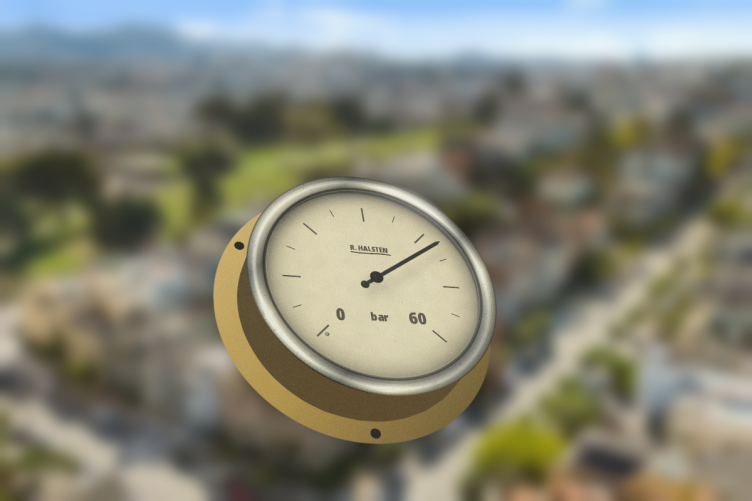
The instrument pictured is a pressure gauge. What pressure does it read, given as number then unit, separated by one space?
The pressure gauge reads 42.5 bar
